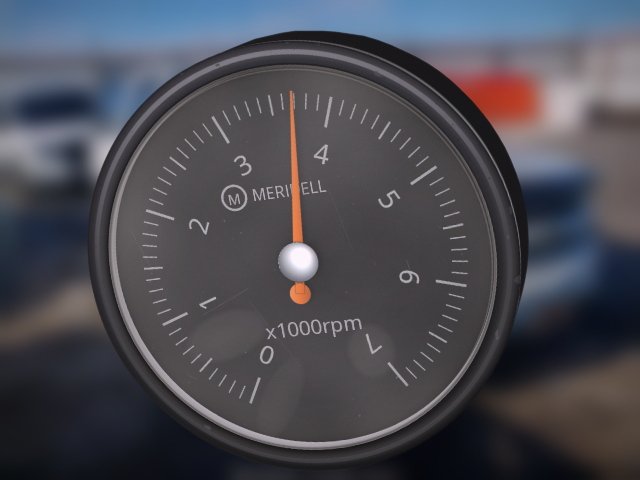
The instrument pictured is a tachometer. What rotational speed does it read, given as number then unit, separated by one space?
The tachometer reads 3700 rpm
